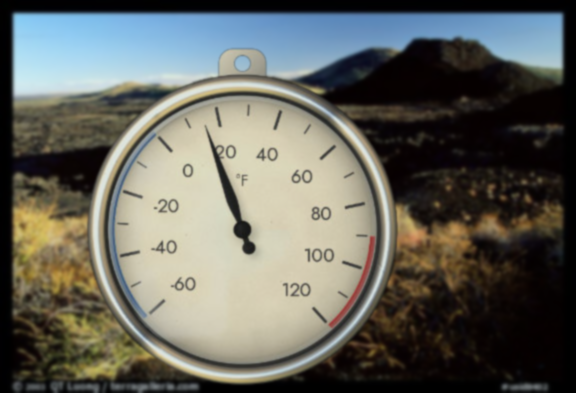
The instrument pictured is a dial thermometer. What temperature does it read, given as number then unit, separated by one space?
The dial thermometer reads 15 °F
